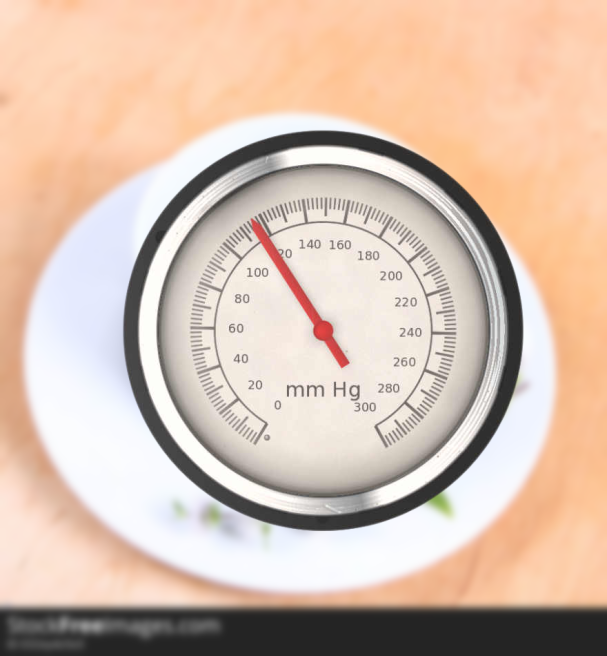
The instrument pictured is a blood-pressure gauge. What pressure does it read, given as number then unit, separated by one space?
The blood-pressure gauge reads 116 mmHg
